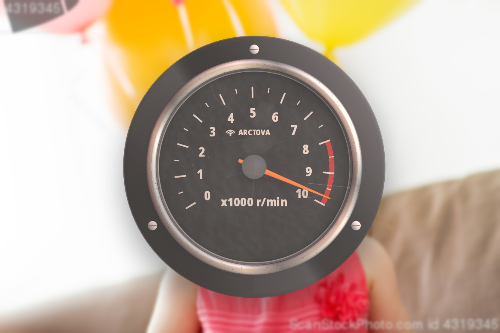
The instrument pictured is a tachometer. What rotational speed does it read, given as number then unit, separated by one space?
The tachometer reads 9750 rpm
